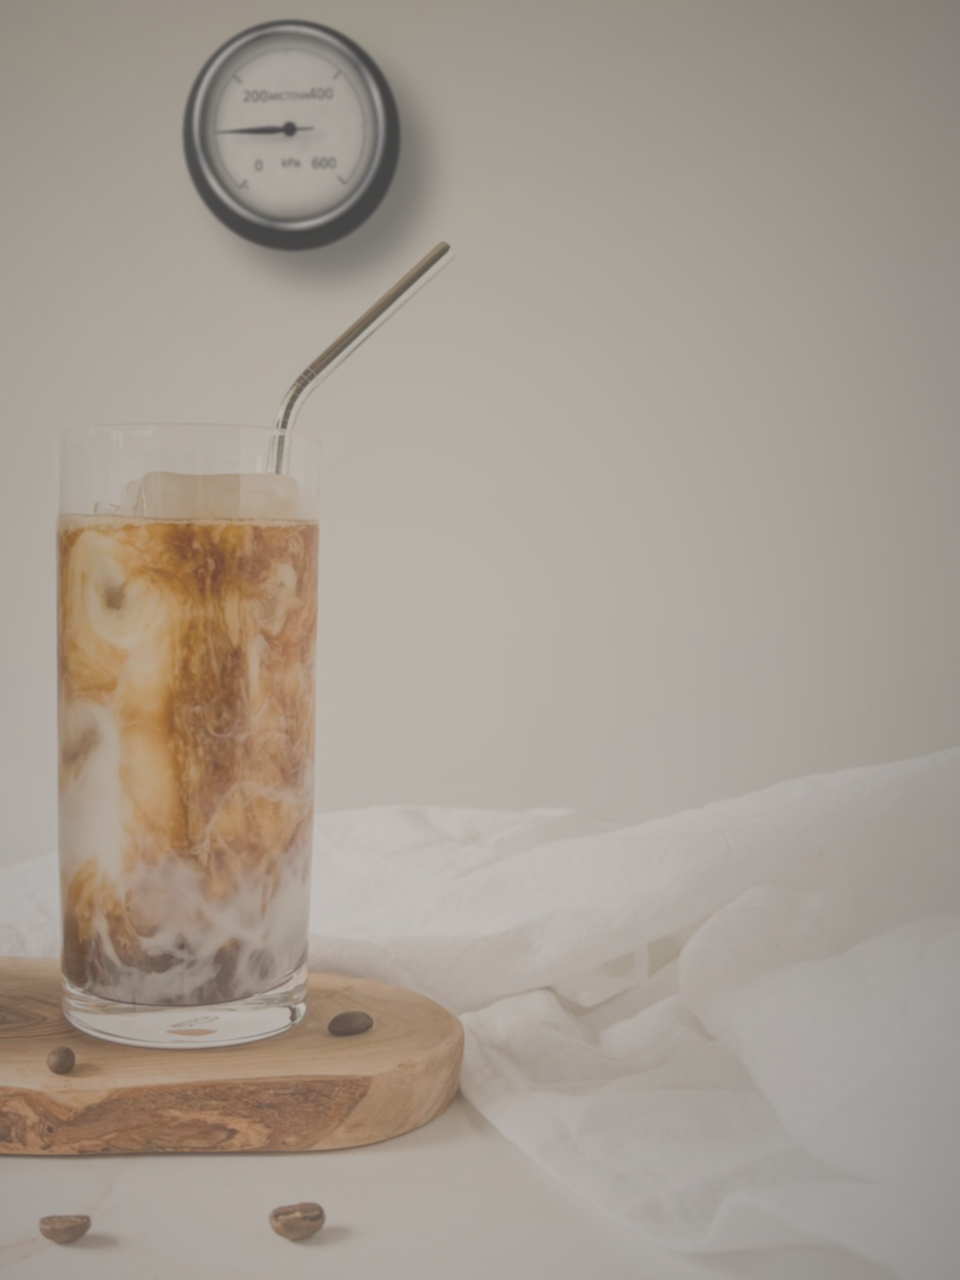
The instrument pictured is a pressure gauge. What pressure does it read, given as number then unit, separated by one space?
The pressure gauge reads 100 kPa
